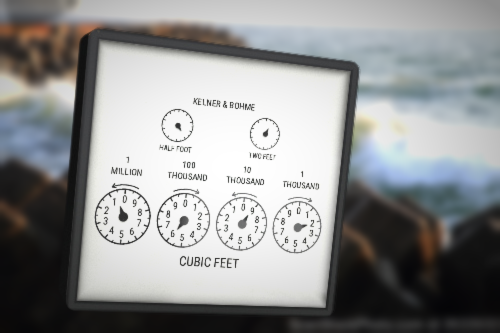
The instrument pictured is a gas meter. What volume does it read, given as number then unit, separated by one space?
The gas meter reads 59200 ft³
